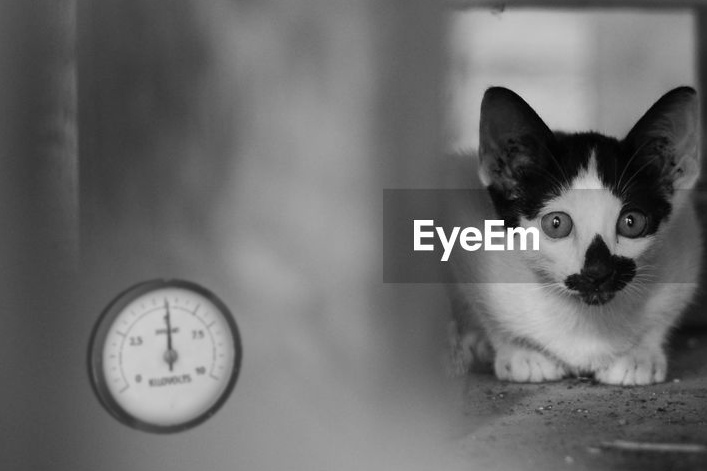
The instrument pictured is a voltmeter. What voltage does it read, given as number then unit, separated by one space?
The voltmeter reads 5 kV
